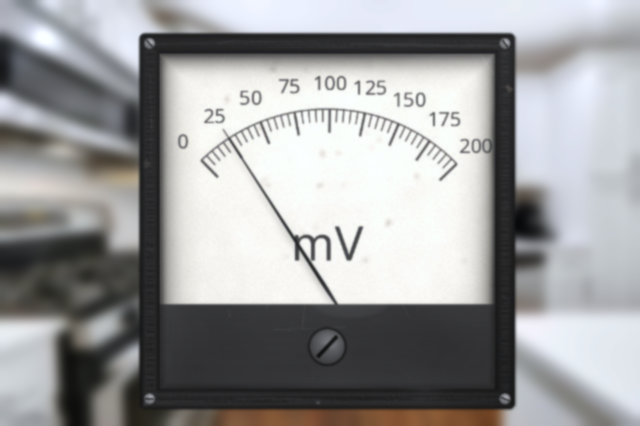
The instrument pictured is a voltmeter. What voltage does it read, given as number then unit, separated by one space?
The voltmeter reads 25 mV
